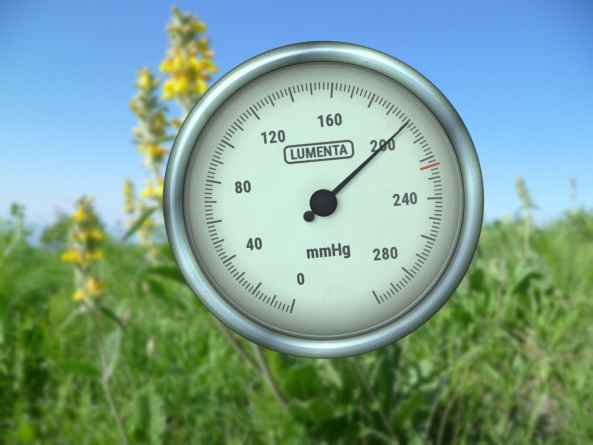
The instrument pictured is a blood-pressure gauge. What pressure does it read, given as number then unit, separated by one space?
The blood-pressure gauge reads 200 mmHg
